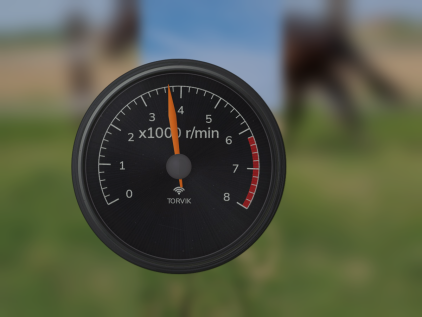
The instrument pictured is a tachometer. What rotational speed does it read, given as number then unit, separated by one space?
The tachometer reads 3700 rpm
